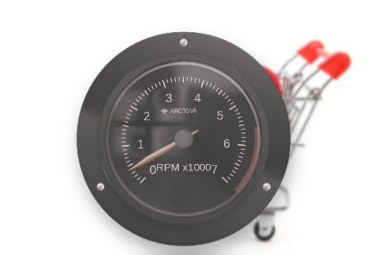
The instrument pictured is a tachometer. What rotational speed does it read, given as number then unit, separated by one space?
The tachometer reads 400 rpm
